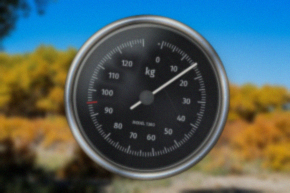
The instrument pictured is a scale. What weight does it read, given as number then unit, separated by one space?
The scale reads 15 kg
